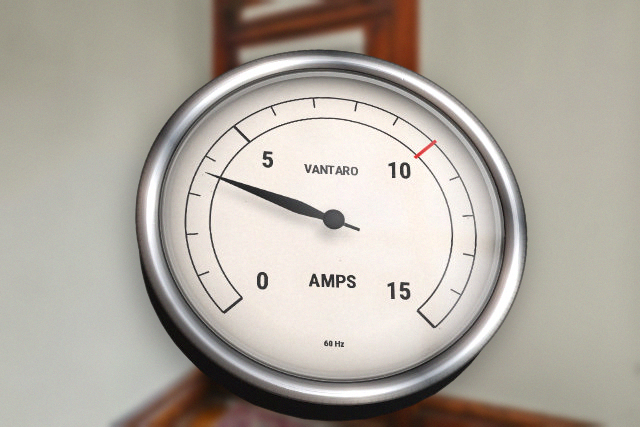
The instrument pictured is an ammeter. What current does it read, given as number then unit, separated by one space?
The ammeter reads 3.5 A
